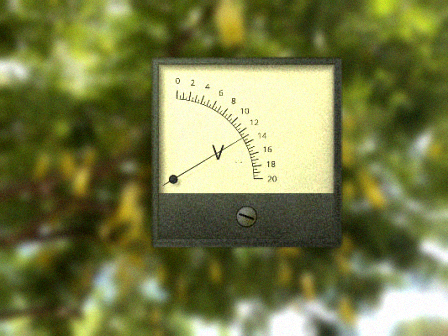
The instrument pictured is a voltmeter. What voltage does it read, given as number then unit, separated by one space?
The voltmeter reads 13 V
